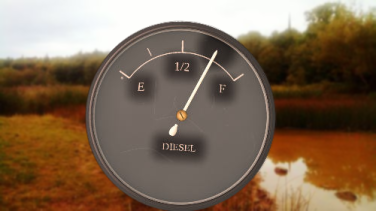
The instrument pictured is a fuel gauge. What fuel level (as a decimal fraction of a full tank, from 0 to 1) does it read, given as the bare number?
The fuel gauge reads 0.75
